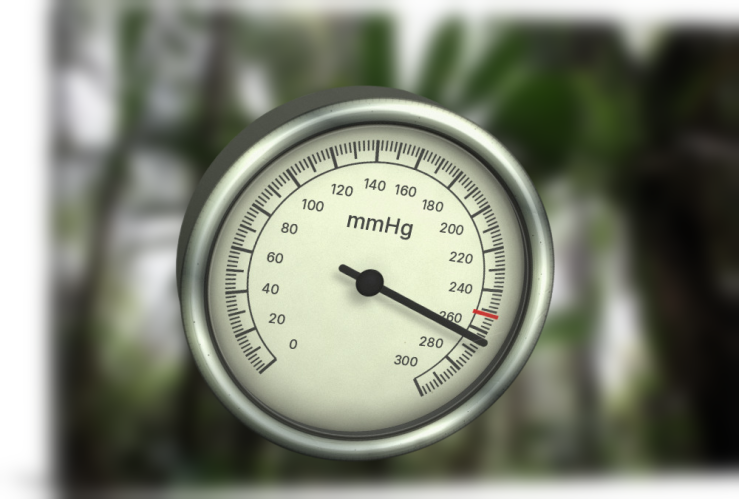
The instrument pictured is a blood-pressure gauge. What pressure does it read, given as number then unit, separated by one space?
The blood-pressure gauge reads 264 mmHg
